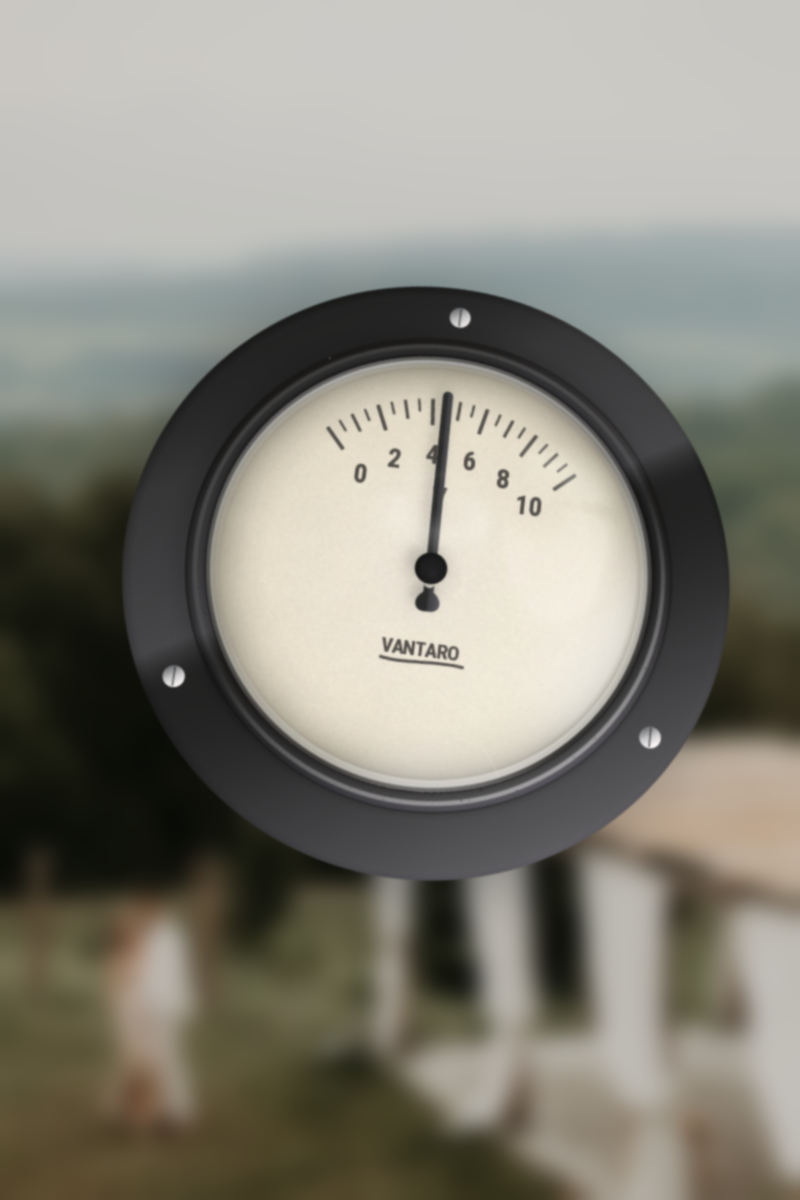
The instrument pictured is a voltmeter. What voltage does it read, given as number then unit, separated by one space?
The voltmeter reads 4.5 V
